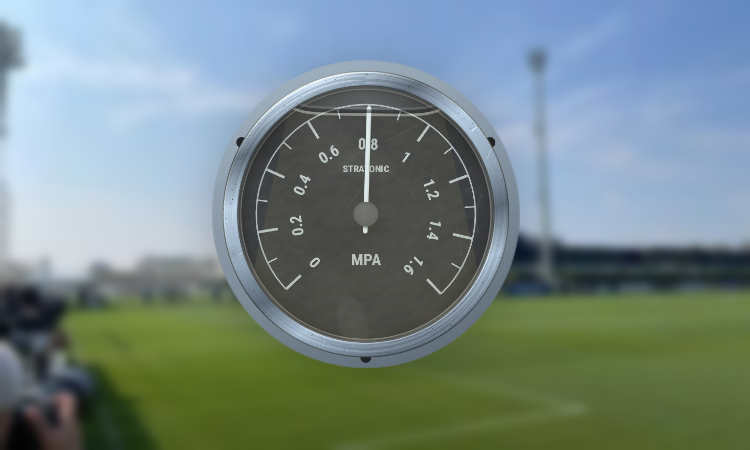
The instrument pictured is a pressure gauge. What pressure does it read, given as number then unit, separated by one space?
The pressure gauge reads 0.8 MPa
